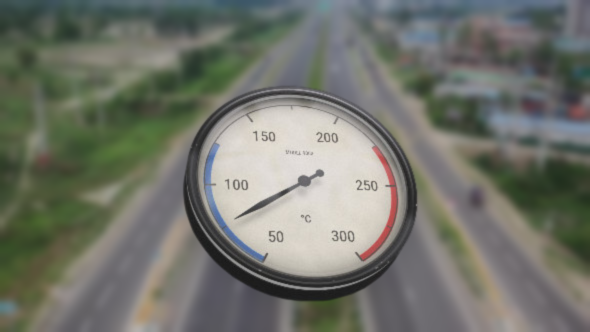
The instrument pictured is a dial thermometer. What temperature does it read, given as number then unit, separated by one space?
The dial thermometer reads 75 °C
